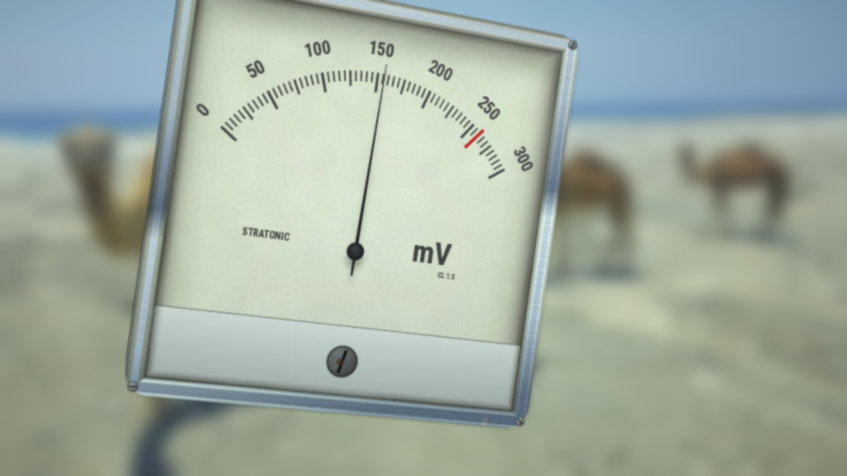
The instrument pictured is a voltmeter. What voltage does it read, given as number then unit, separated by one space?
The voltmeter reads 155 mV
